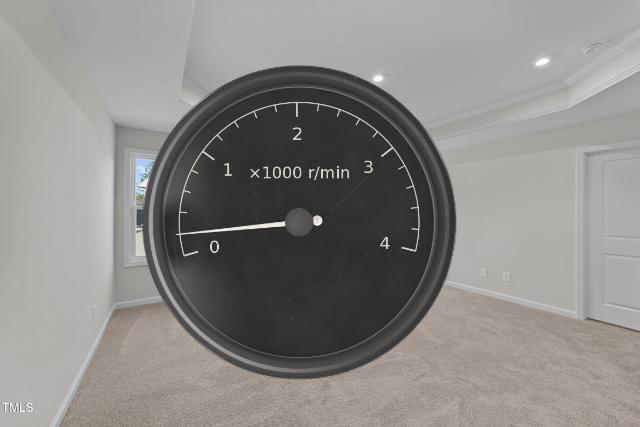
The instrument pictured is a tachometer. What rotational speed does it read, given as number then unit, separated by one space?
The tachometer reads 200 rpm
